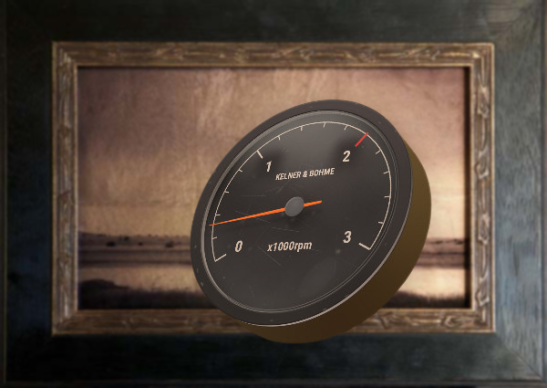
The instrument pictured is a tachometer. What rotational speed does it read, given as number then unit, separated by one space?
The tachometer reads 300 rpm
